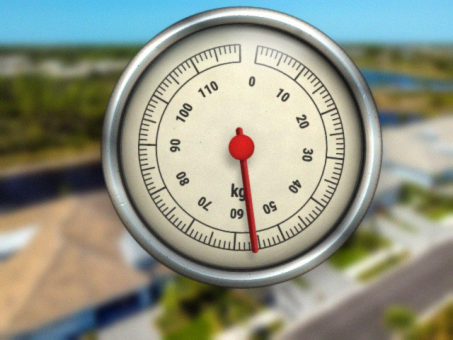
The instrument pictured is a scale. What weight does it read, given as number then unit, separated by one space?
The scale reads 56 kg
